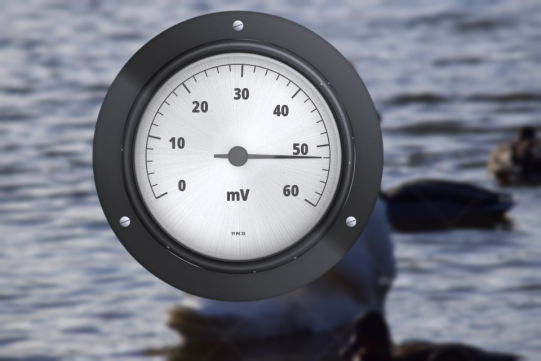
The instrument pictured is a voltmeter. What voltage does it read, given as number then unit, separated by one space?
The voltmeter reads 52 mV
